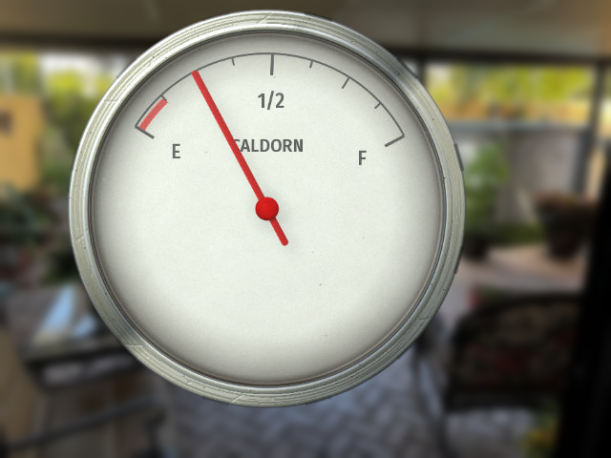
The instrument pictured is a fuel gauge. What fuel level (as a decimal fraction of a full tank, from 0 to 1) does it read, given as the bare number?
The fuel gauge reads 0.25
